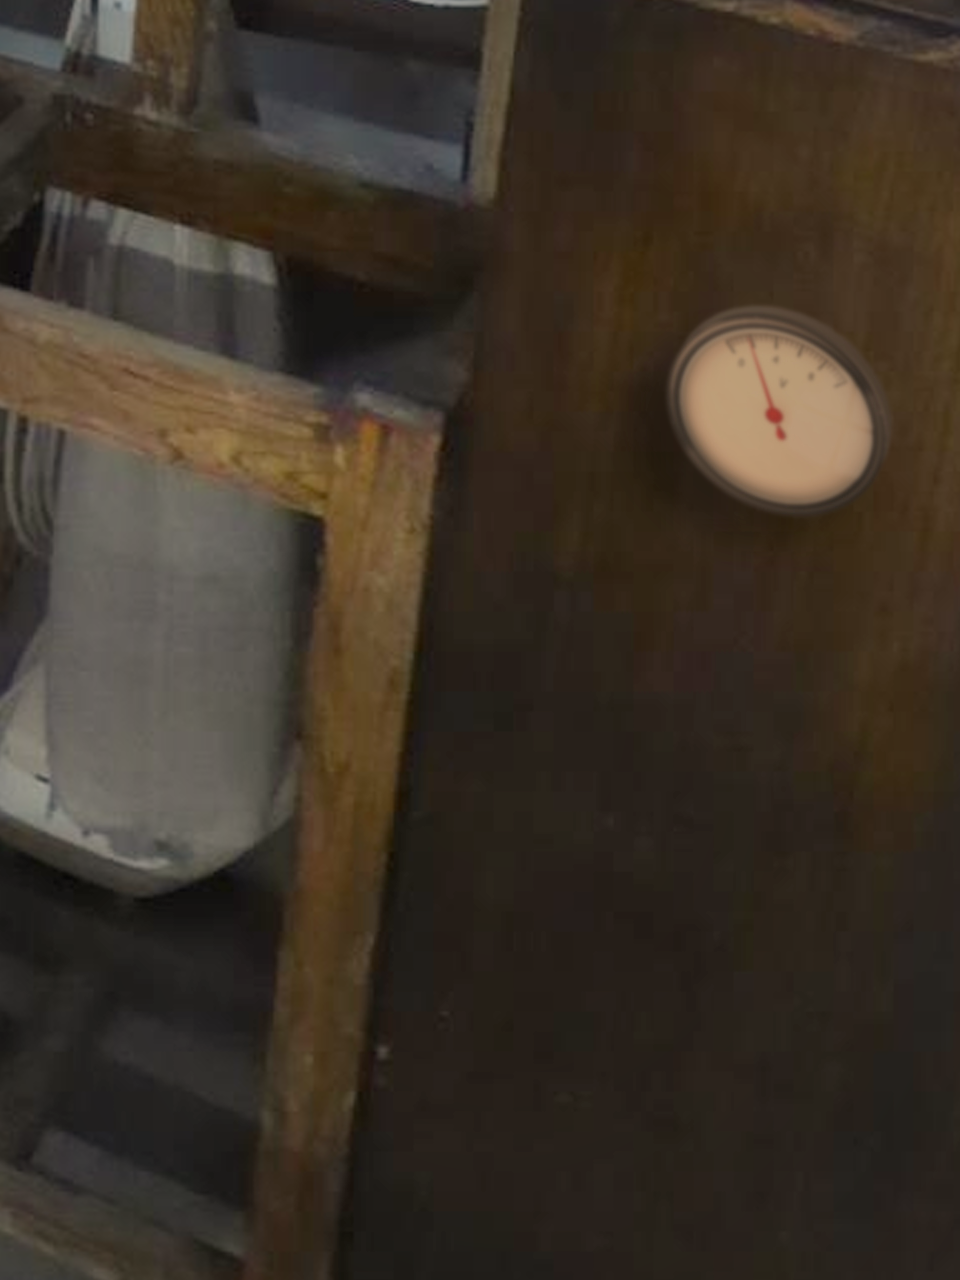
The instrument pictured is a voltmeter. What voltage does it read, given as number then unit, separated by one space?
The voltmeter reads 2 V
